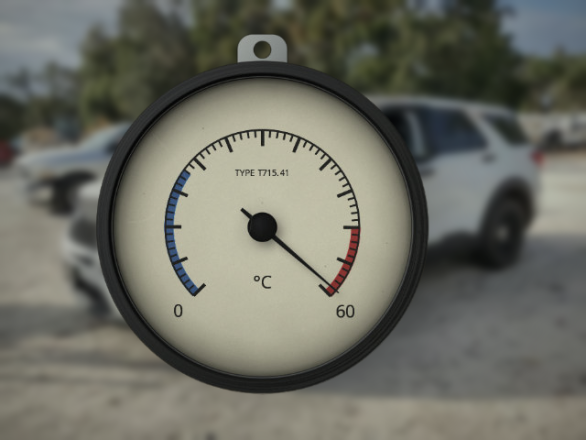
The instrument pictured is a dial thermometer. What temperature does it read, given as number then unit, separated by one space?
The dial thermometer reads 59 °C
